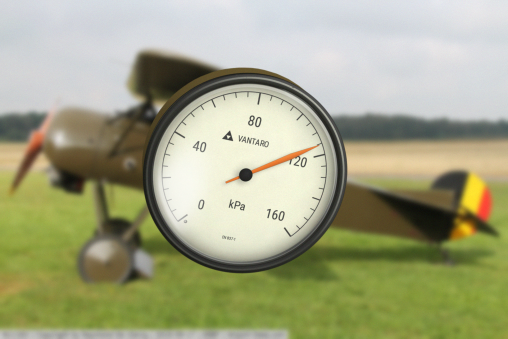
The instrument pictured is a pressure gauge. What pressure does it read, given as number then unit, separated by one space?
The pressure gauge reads 115 kPa
